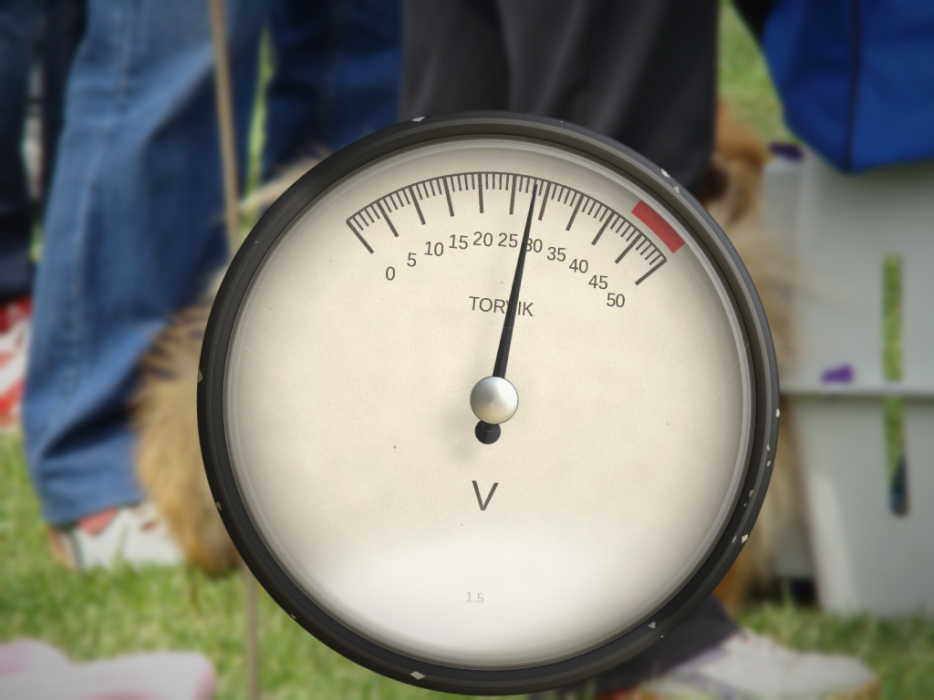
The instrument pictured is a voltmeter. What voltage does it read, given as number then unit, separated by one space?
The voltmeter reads 28 V
